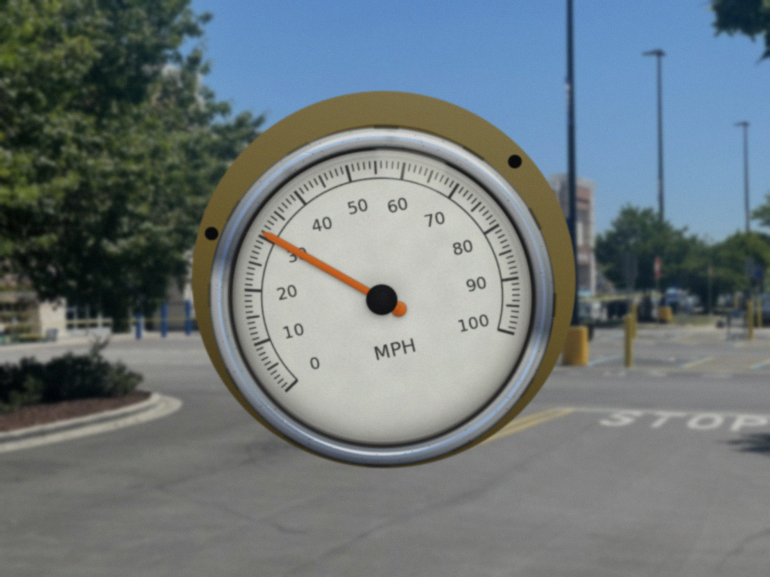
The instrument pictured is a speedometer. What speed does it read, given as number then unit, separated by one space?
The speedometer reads 31 mph
